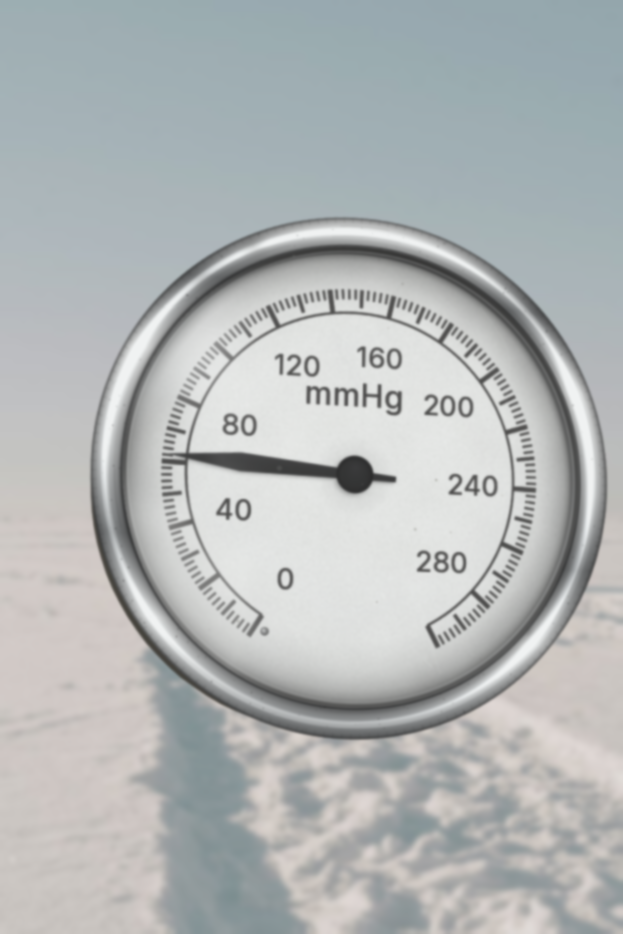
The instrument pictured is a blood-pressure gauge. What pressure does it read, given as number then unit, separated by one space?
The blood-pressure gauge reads 62 mmHg
